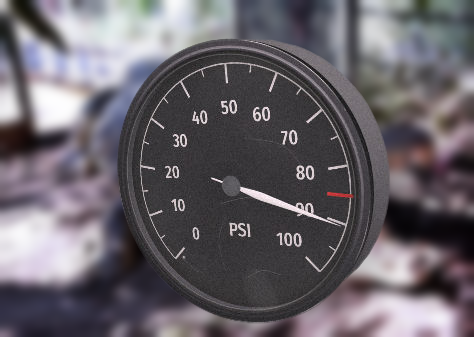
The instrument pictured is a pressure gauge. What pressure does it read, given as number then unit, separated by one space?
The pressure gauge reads 90 psi
